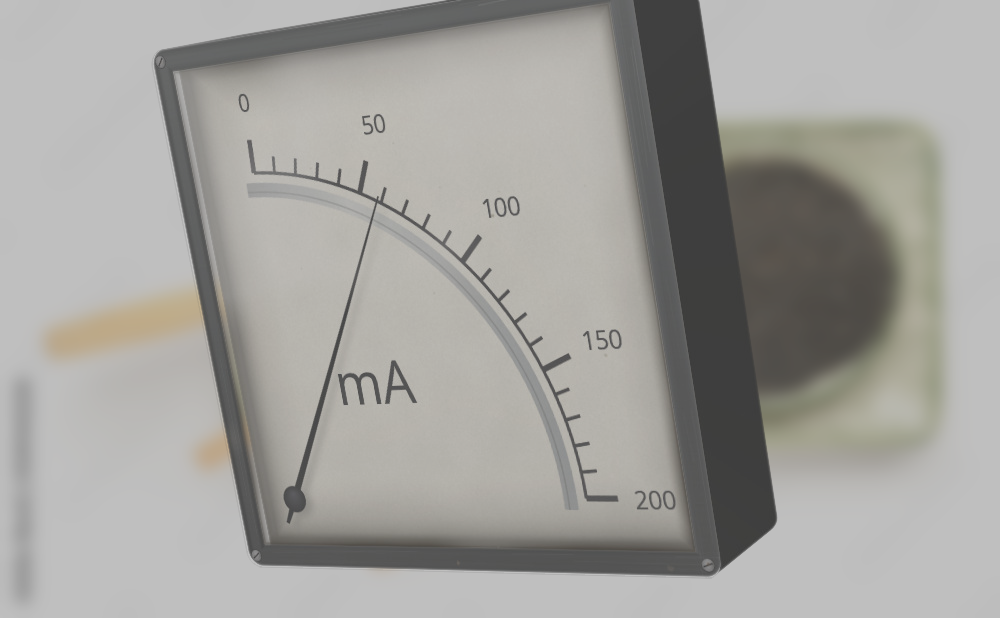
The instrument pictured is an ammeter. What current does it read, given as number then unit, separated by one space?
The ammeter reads 60 mA
